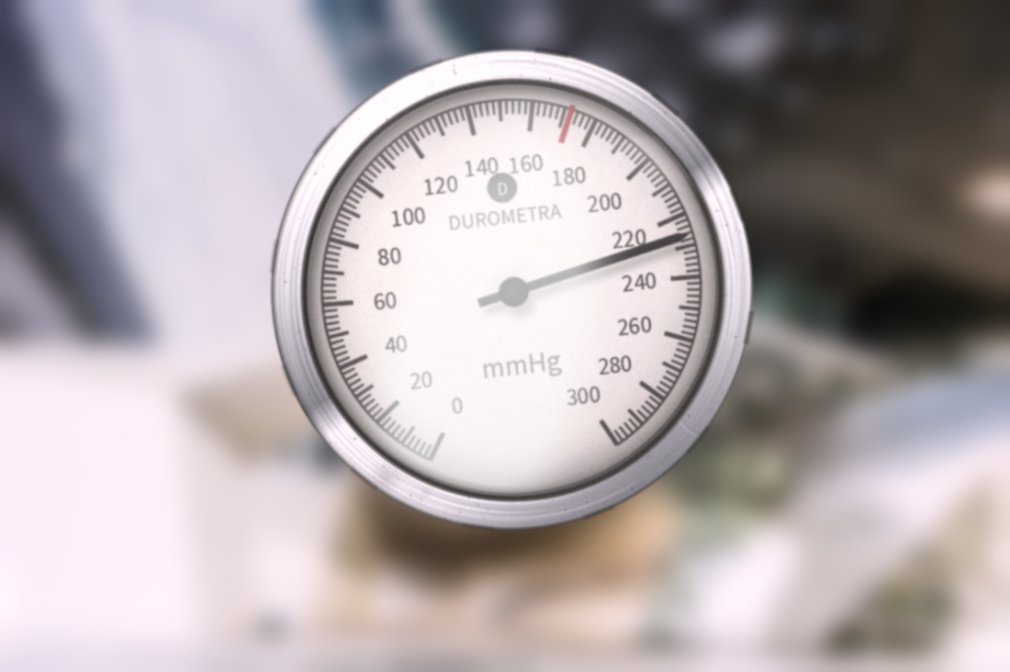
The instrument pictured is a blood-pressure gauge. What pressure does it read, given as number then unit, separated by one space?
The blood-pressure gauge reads 226 mmHg
